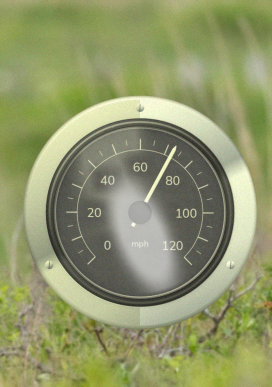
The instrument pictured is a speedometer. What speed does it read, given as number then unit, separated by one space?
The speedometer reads 72.5 mph
